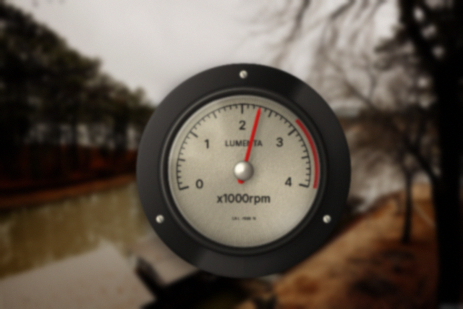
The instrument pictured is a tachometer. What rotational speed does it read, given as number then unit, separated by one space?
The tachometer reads 2300 rpm
